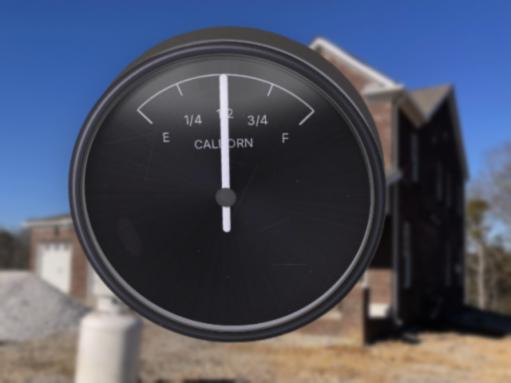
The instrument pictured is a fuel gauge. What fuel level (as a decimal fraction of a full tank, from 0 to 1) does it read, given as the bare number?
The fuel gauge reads 0.5
